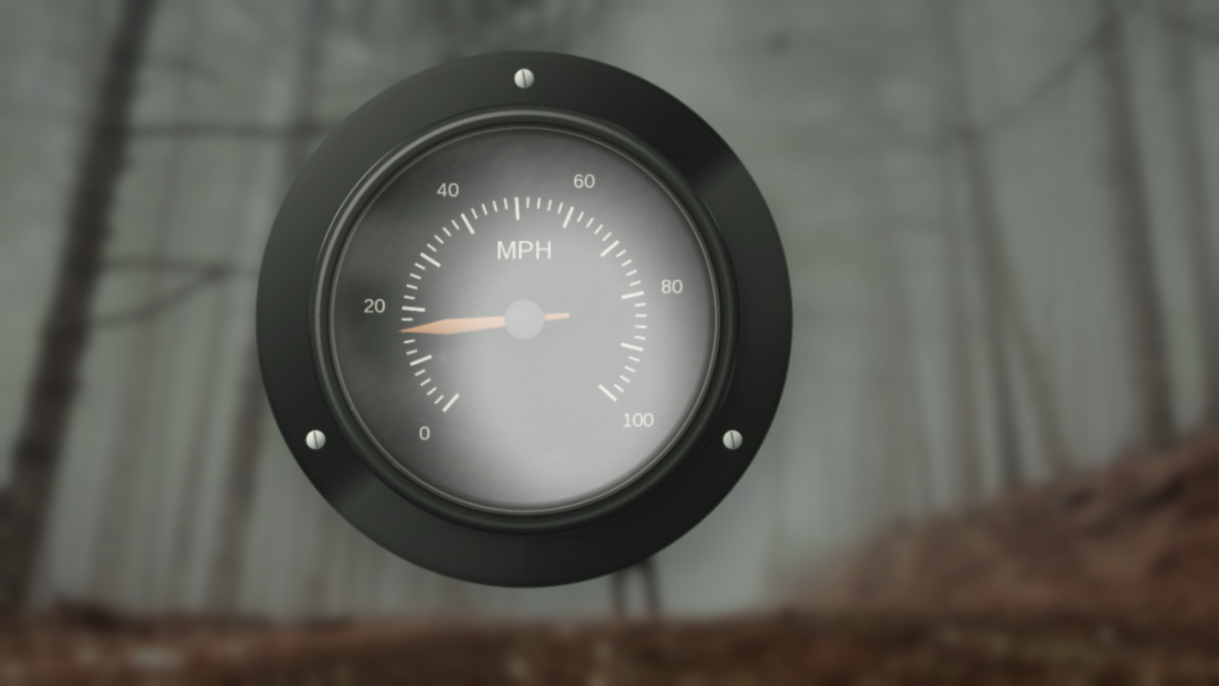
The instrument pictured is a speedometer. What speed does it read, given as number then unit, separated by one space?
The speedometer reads 16 mph
